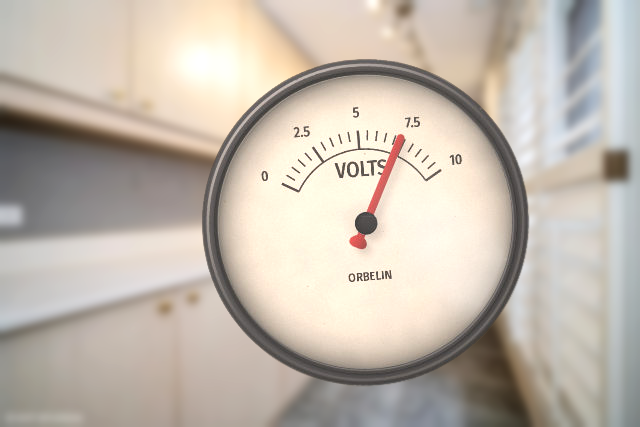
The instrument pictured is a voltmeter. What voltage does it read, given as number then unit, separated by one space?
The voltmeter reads 7.25 V
